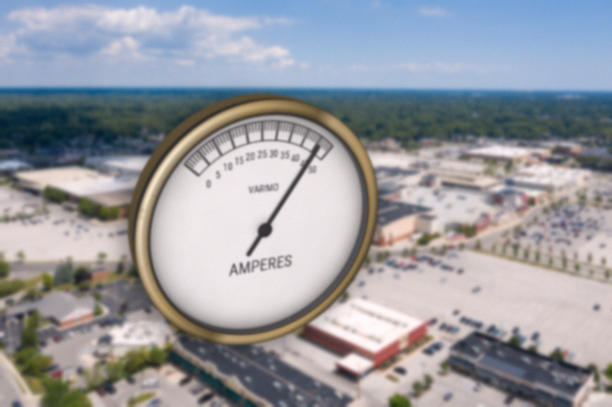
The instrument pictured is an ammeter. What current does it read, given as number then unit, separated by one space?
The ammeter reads 45 A
